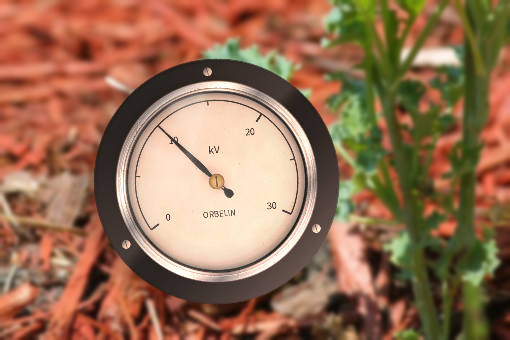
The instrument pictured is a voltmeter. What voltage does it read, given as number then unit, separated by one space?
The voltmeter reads 10 kV
